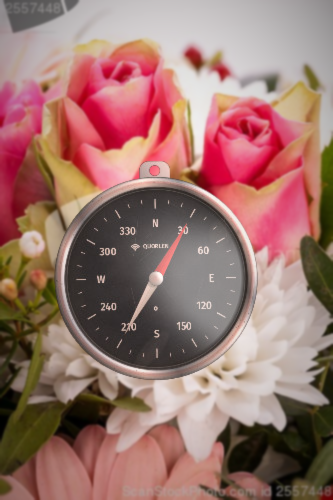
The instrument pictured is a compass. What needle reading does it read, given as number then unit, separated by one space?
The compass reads 30 °
